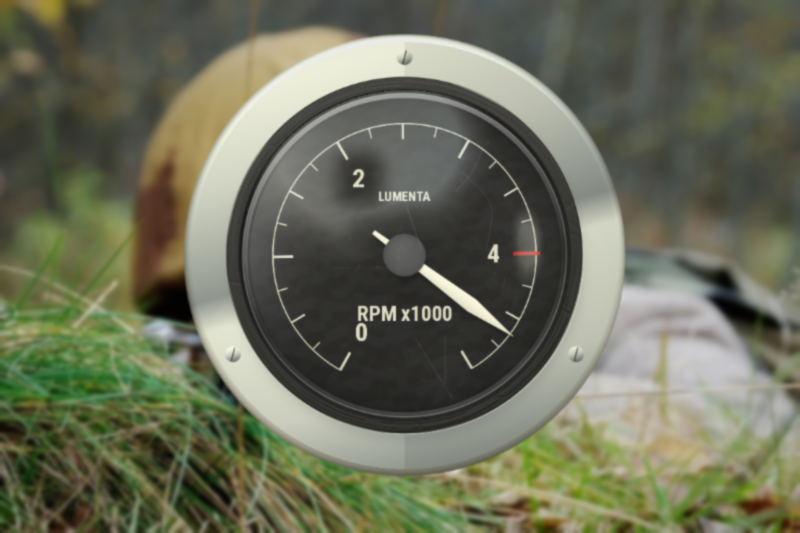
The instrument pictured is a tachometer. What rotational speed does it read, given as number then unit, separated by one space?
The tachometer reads 4625 rpm
